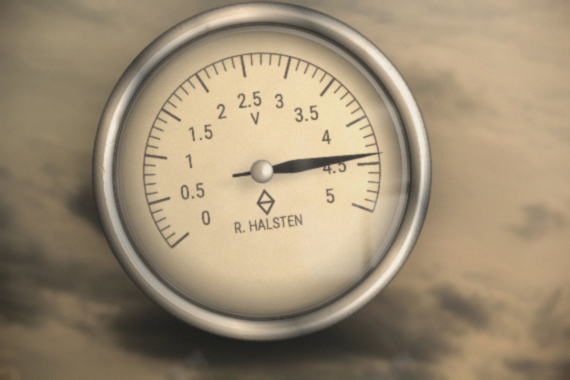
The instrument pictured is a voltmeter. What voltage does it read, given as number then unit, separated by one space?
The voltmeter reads 4.4 V
